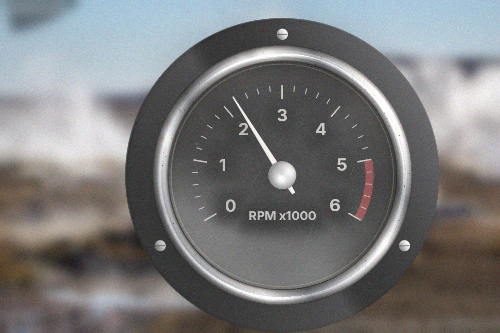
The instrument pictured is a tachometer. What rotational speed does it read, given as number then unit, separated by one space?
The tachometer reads 2200 rpm
